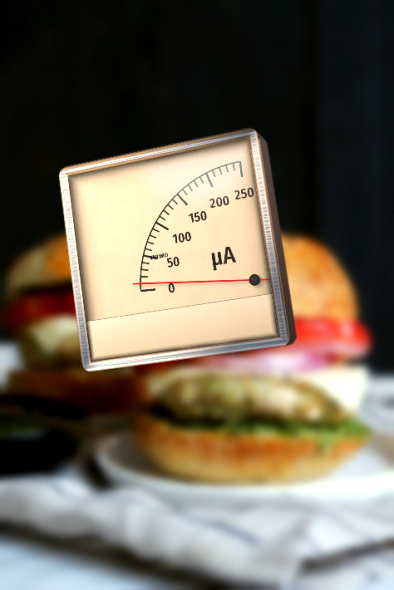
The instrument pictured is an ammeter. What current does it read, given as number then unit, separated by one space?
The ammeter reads 10 µA
